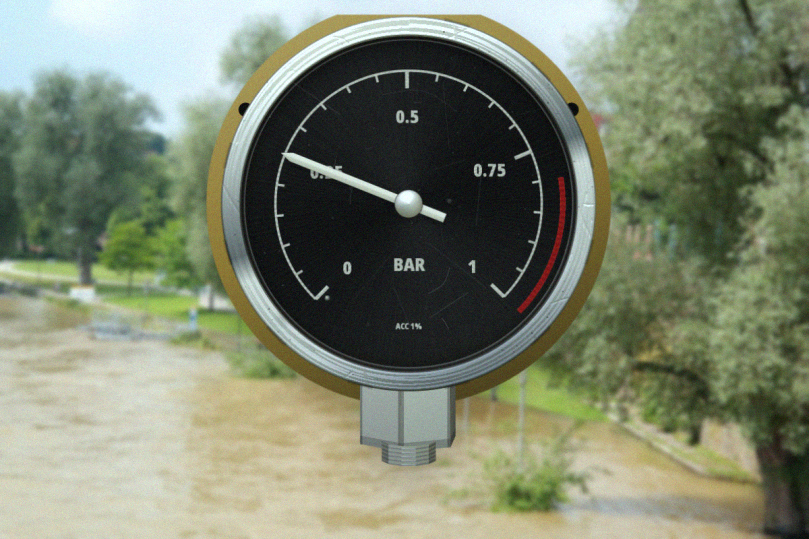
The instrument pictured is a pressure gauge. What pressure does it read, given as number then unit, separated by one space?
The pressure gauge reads 0.25 bar
